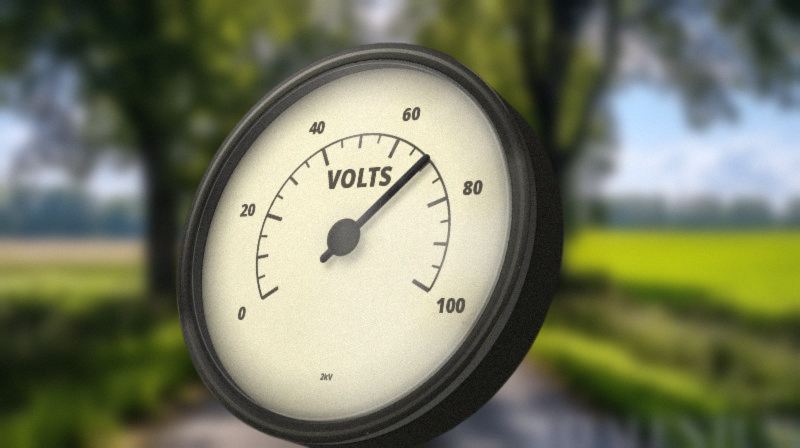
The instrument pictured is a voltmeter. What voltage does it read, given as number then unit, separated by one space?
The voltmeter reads 70 V
